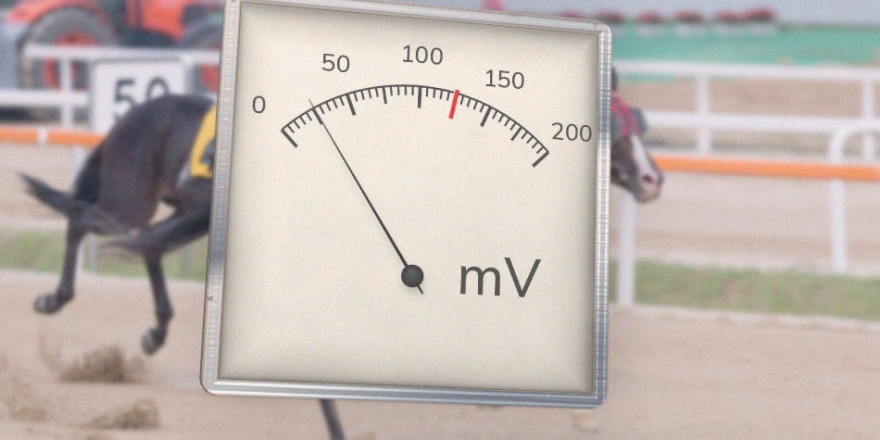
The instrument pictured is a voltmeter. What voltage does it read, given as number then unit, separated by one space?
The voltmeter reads 25 mV
